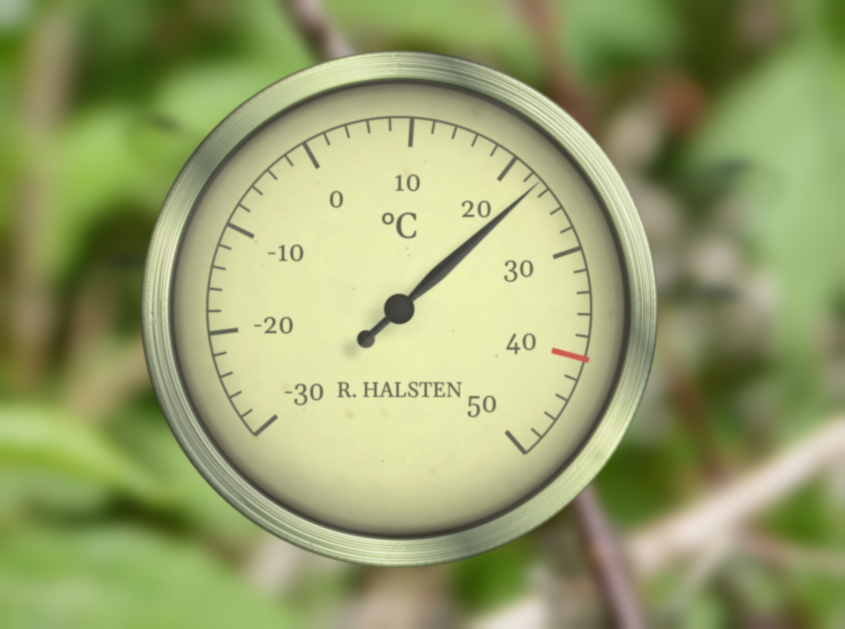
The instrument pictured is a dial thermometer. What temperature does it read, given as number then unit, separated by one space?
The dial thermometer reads 23 °C
